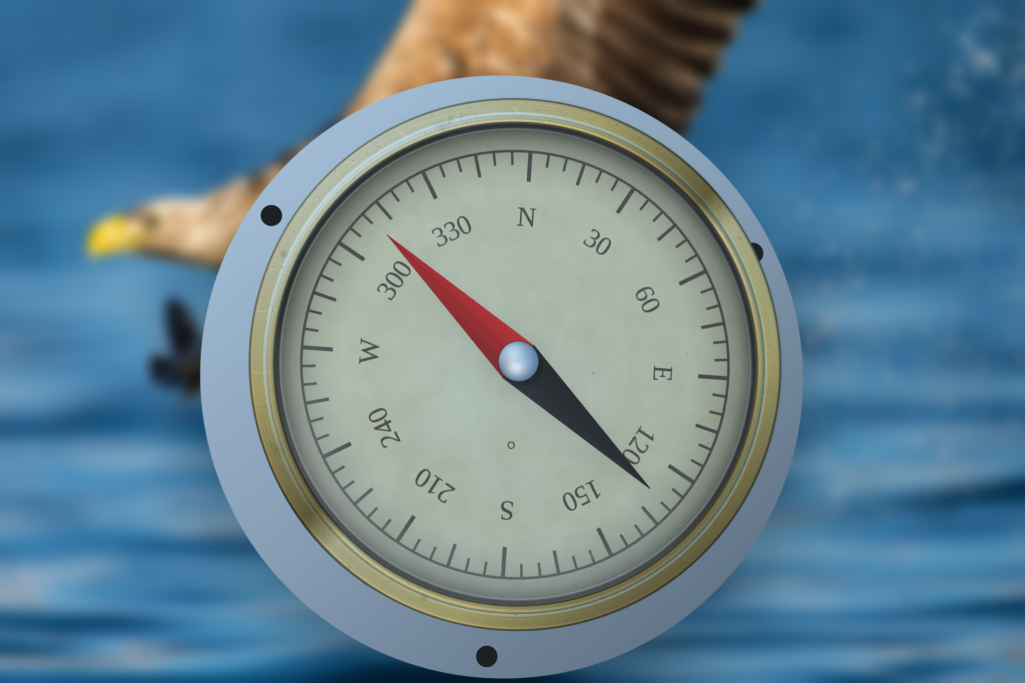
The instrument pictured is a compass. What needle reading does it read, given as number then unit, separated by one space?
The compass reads 310 °
